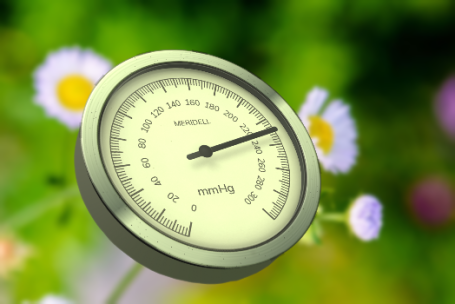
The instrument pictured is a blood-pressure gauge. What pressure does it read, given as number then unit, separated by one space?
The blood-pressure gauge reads 230 mmHg
